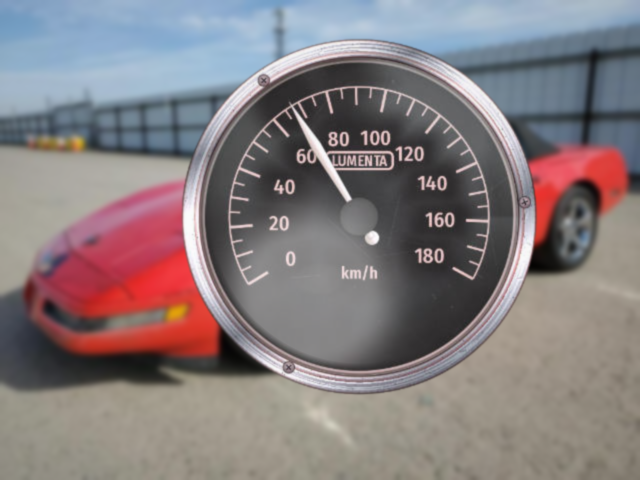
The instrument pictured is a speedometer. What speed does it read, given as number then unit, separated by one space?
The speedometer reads 67.5 km/h
